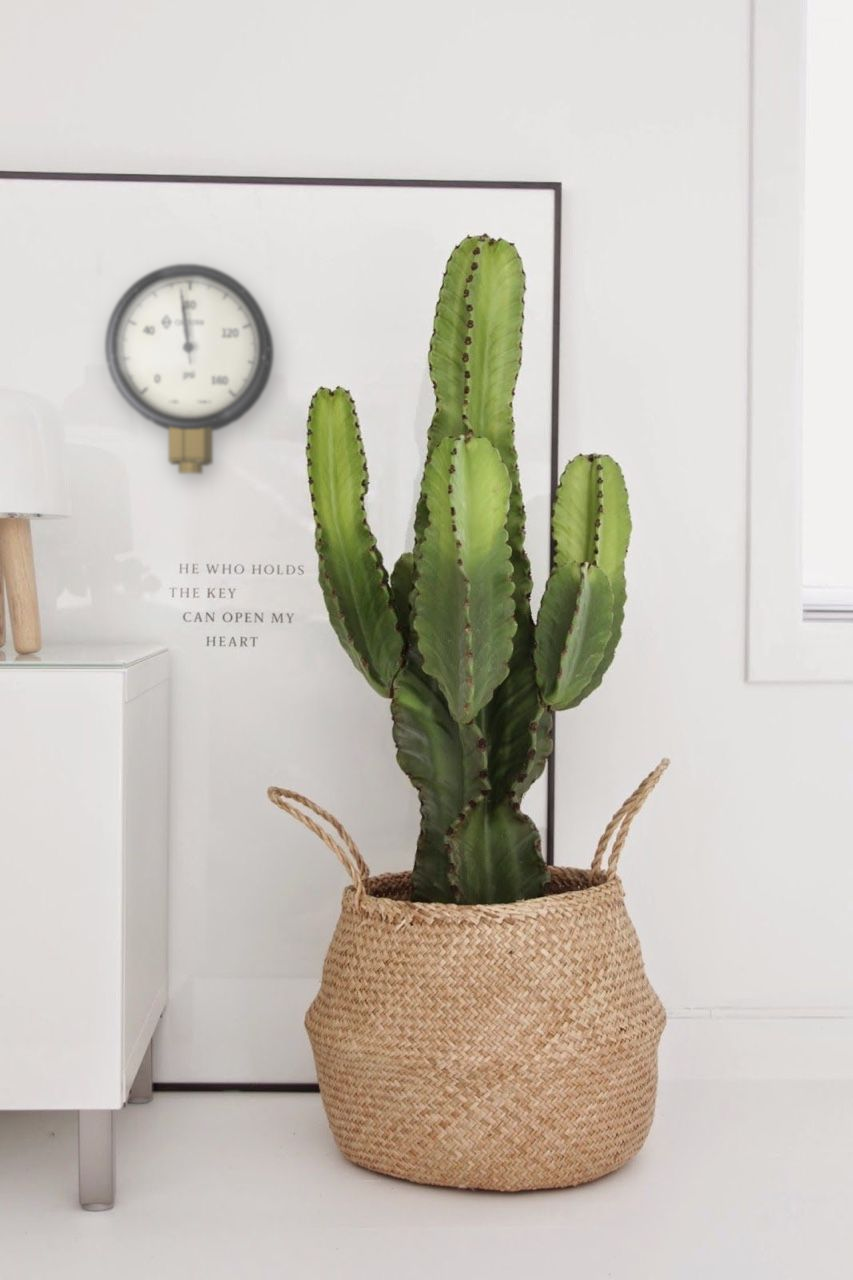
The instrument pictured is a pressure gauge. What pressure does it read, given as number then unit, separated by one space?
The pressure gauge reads 75 psi
